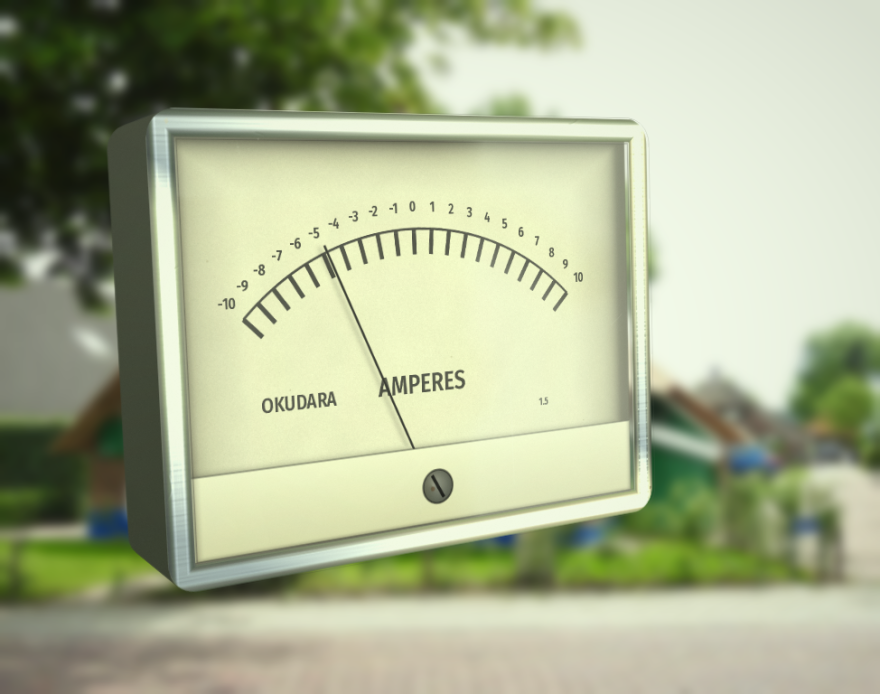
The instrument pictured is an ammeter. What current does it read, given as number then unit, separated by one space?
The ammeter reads -5 A
